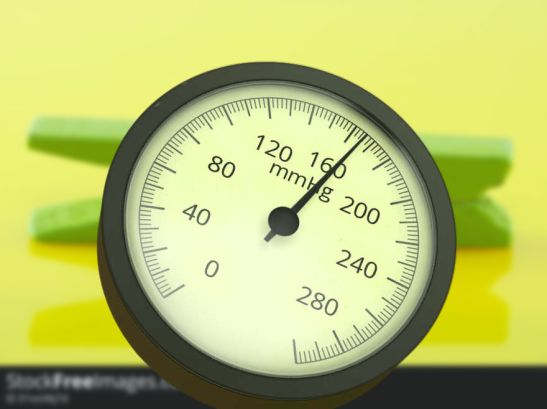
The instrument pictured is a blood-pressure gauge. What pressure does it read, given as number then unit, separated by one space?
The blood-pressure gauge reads 166 mmHg
